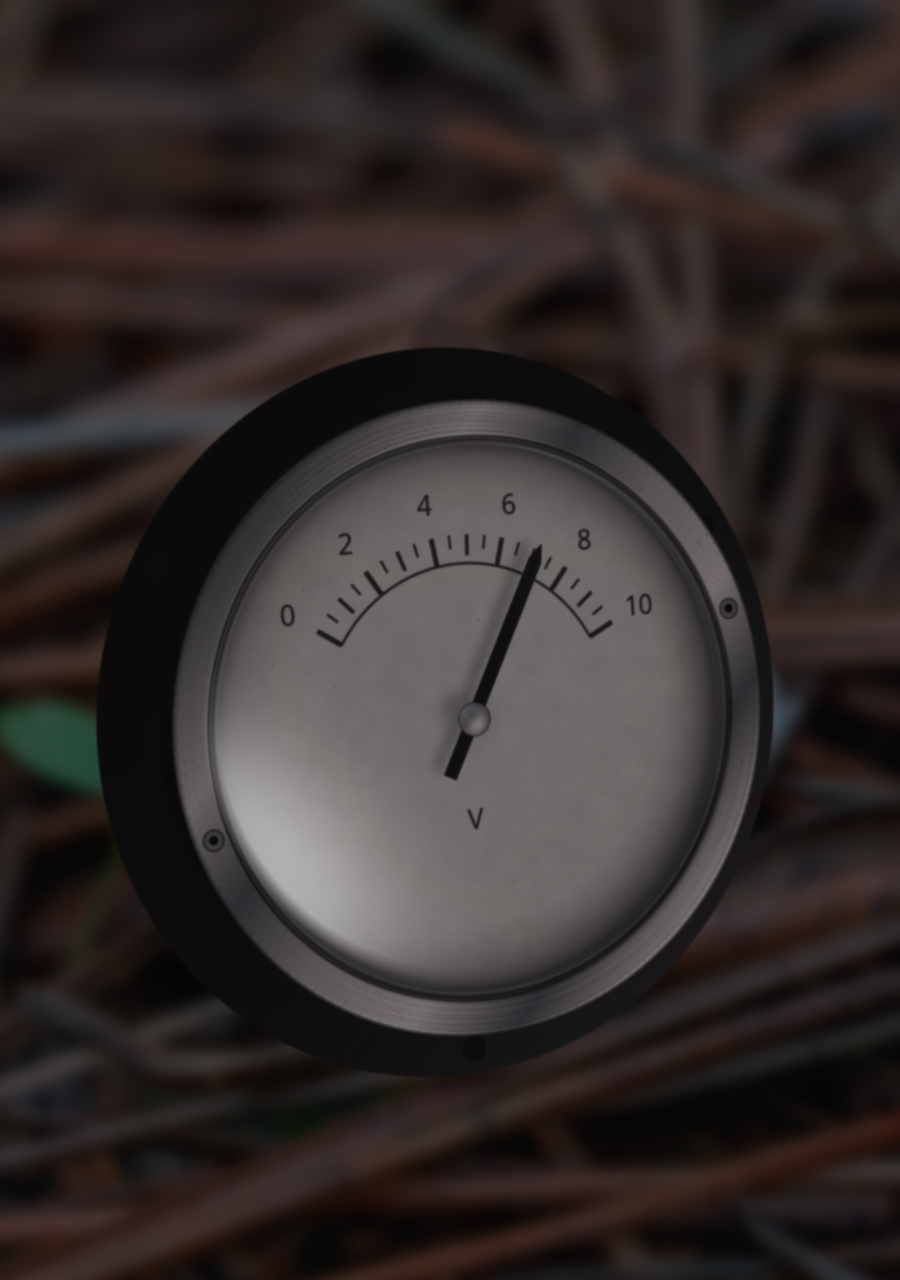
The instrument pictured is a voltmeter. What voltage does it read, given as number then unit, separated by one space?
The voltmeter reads 7 V
